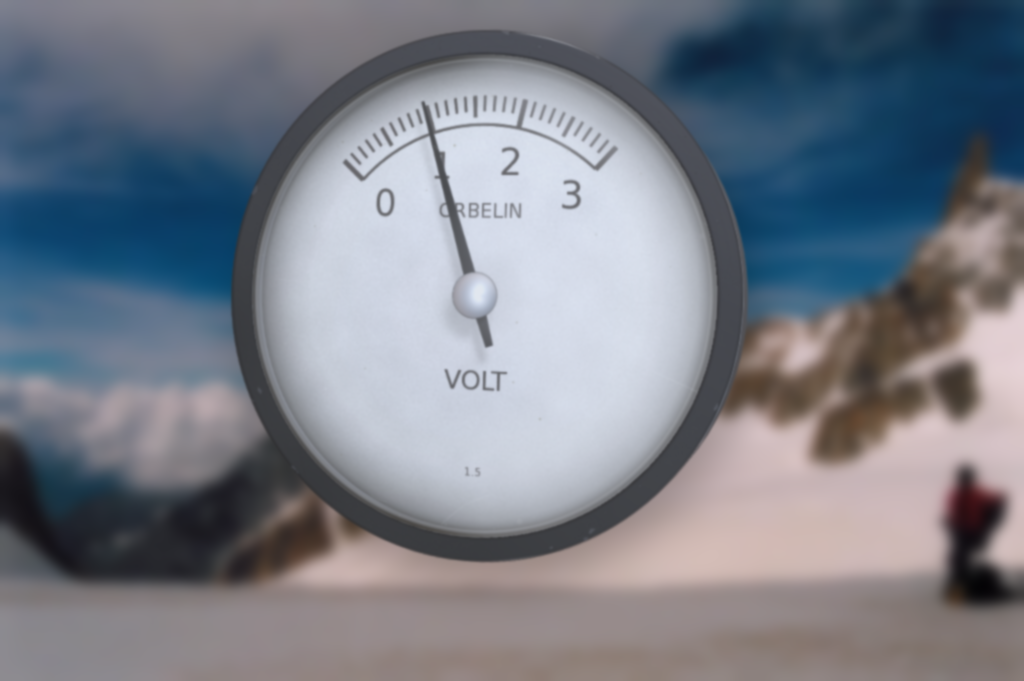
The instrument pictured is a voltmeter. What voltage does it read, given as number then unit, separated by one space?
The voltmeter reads 1 V
